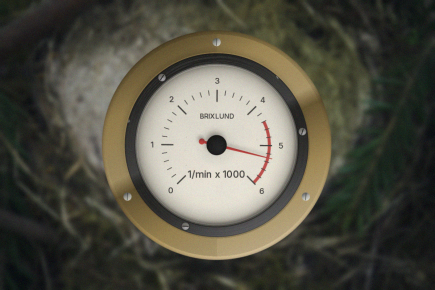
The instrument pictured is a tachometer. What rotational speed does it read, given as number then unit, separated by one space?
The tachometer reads 5300 rpm
